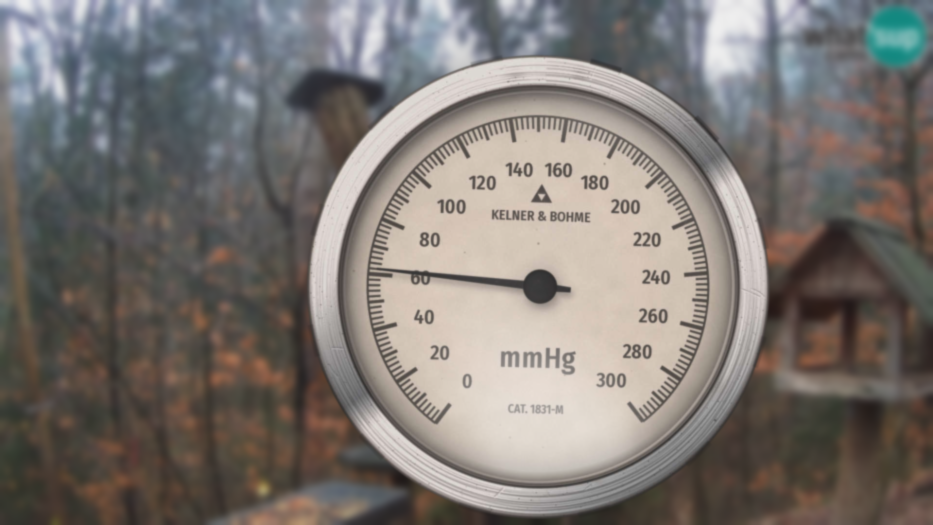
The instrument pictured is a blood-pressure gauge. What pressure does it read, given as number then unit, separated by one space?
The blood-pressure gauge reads 62 mmHg
